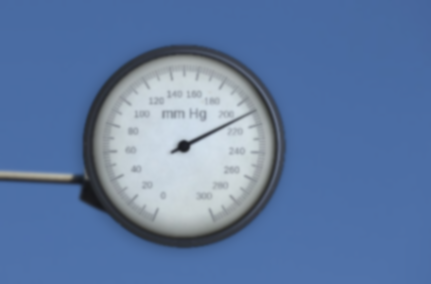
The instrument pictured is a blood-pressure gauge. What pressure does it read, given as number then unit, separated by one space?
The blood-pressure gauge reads 210 mmHg
